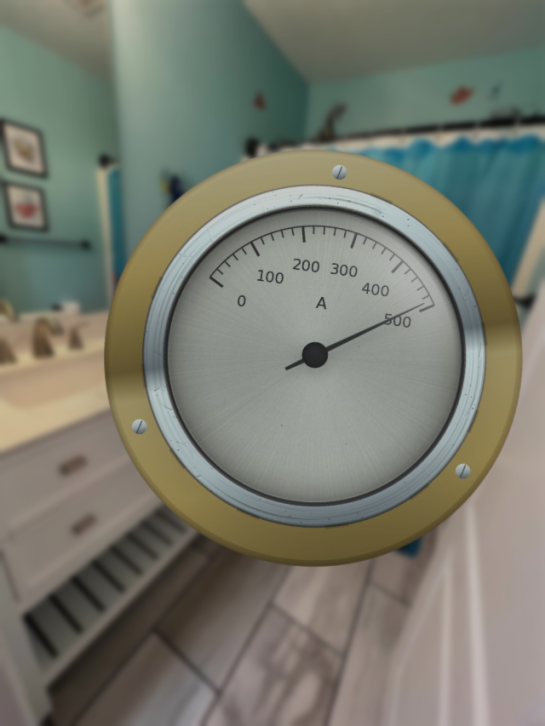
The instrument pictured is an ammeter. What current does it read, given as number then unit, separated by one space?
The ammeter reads 490 A
